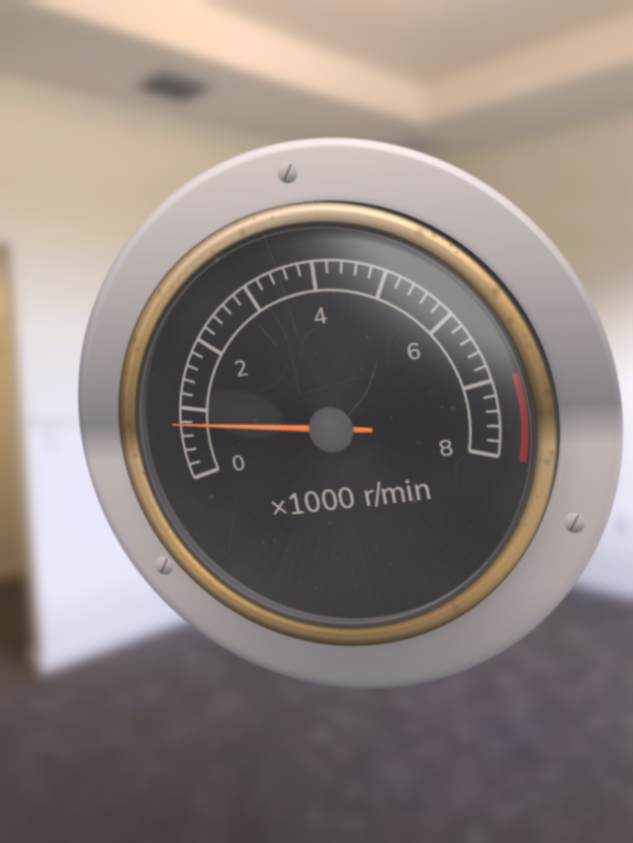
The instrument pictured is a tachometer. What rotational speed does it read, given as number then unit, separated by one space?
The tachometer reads 800 rpm
